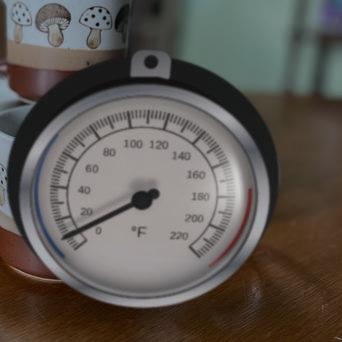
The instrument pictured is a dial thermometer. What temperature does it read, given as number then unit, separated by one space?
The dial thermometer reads 10 °F
